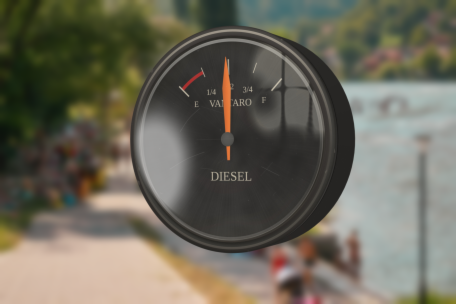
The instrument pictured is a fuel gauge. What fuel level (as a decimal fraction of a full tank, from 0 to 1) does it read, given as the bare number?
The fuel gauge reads 0.5
